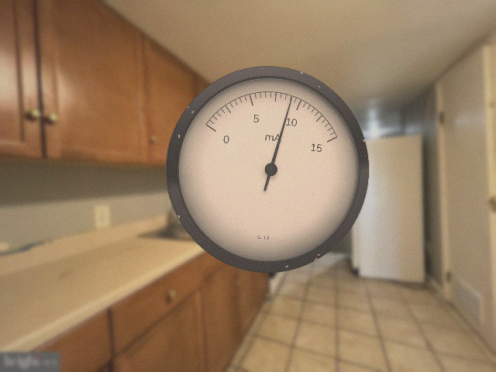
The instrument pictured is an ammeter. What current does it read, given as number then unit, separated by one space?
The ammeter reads 9 mA
